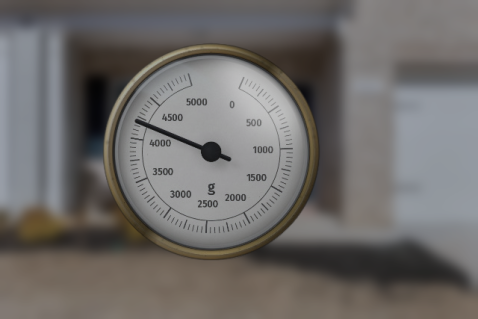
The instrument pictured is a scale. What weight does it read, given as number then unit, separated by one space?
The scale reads 4200 g
